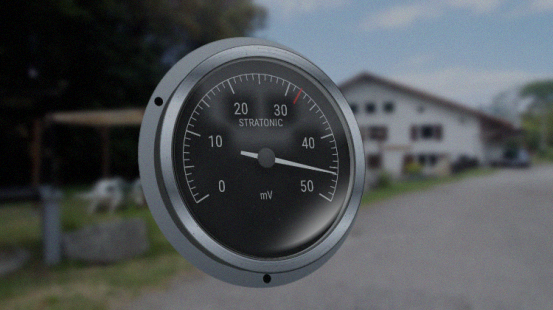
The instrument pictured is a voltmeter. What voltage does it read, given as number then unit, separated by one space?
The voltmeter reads 46 mV
